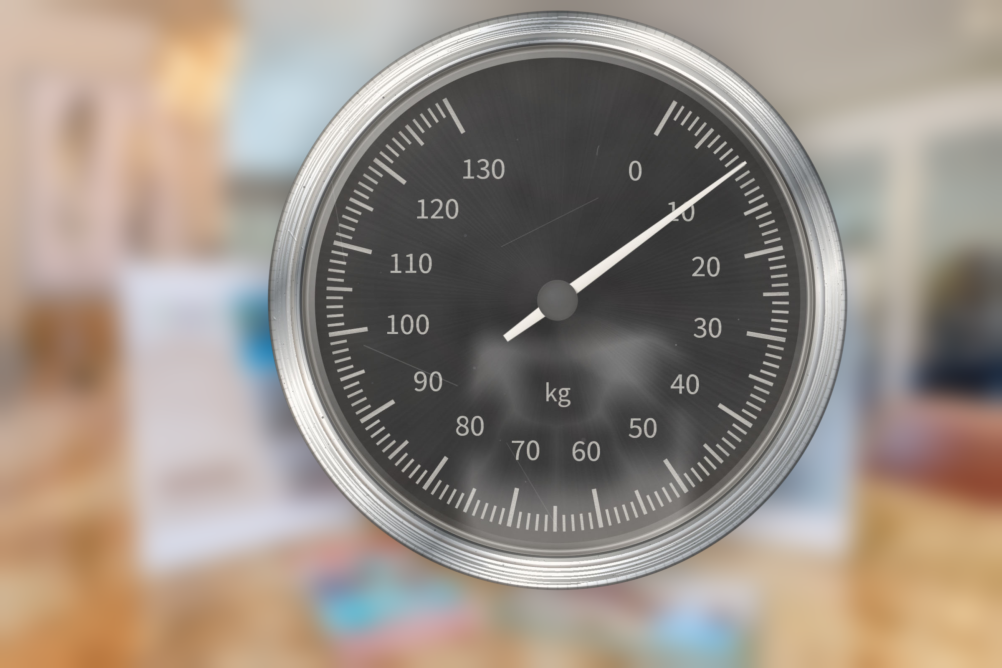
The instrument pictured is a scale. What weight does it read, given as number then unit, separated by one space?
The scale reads 10 kg
